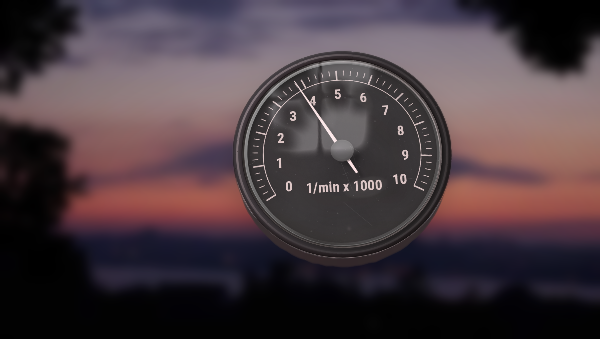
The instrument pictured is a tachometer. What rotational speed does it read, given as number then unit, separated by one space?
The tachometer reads 3800 rpm
